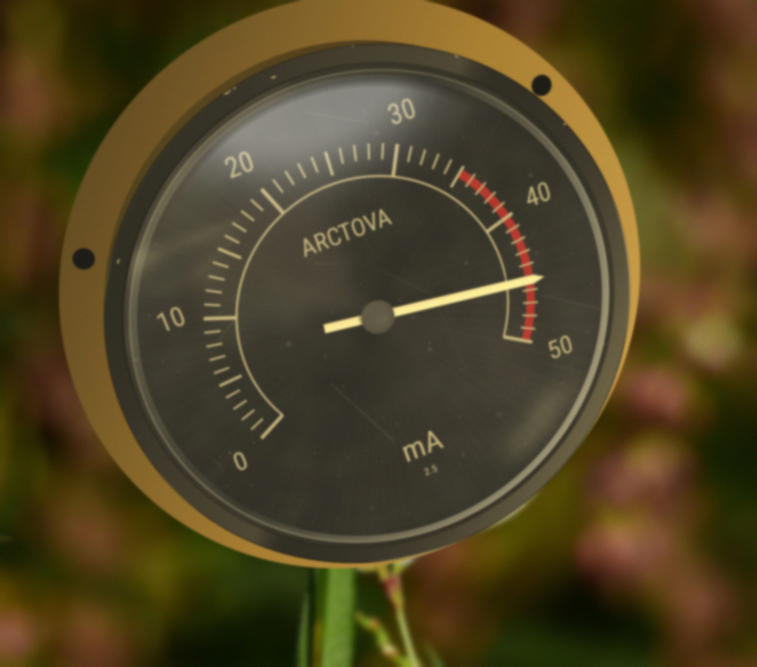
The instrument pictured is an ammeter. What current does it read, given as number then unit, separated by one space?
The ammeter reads 45 mA
